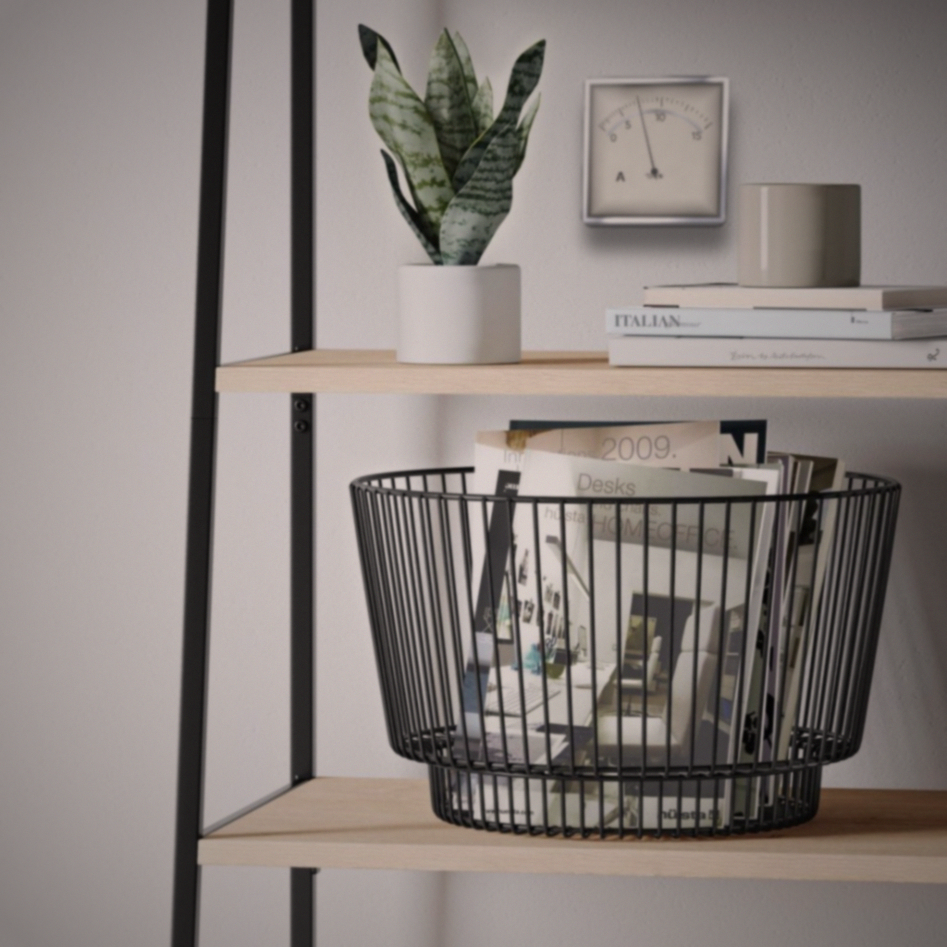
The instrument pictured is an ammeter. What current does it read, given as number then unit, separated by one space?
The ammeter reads 7.5 A
